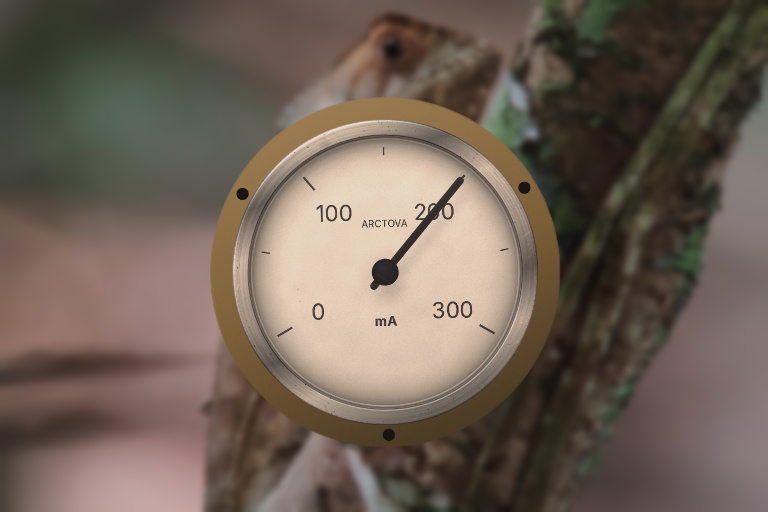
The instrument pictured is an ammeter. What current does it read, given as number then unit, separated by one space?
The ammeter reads 200 mA
